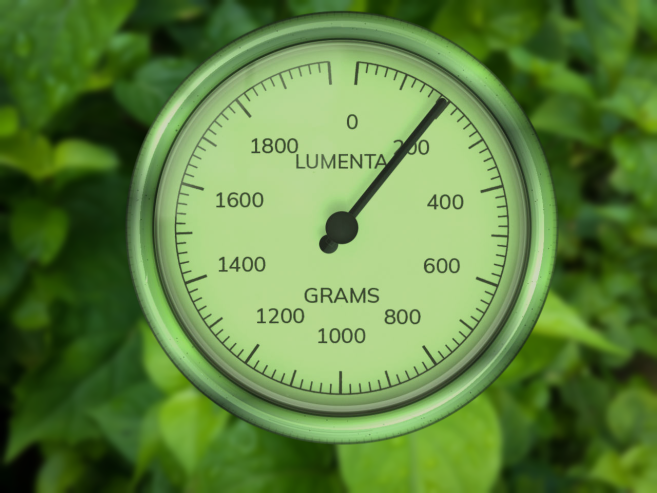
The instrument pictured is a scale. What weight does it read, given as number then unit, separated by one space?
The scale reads 190 g
